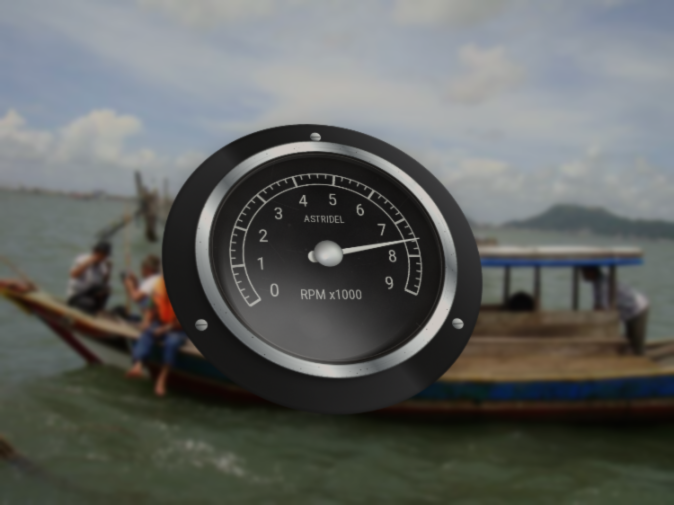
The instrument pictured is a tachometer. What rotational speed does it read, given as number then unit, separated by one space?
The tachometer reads 7600 rpm
